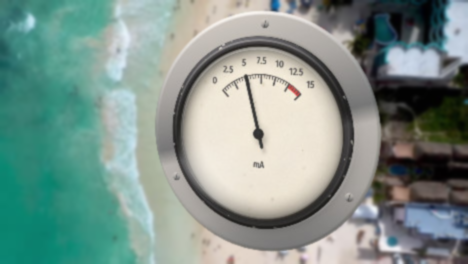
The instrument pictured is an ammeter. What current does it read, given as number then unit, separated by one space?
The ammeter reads 5 mA
